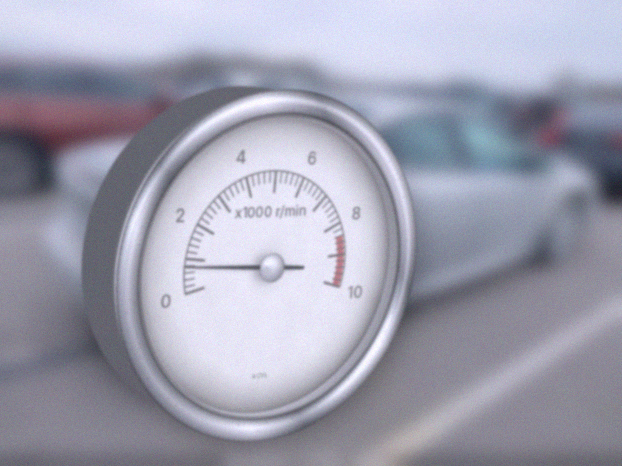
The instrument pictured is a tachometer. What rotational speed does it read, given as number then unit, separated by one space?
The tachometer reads 800 rpm
